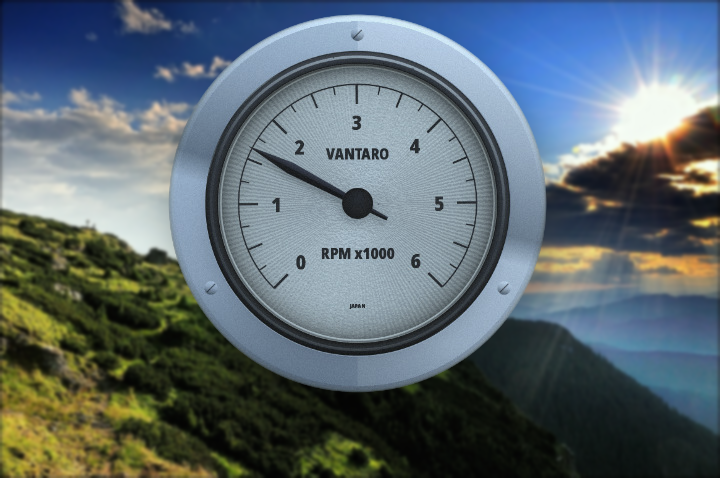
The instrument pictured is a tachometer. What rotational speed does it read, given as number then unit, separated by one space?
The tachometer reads 1625 rpm
